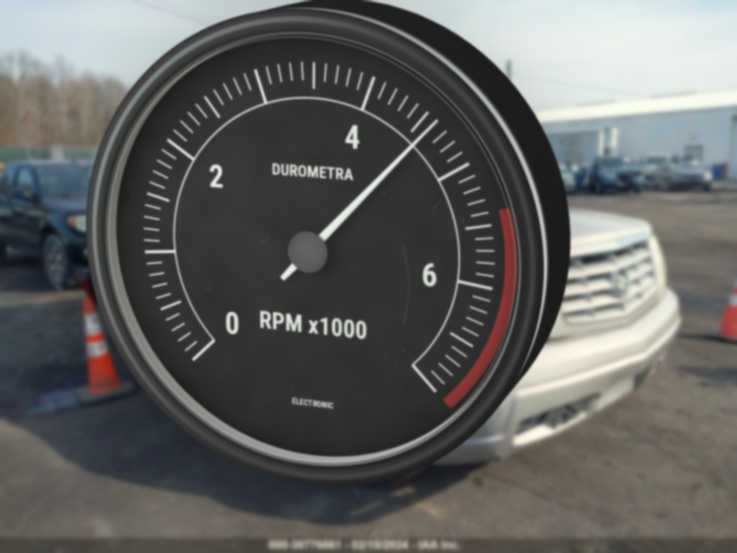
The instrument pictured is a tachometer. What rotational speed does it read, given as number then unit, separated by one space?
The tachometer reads 4600 rpm
